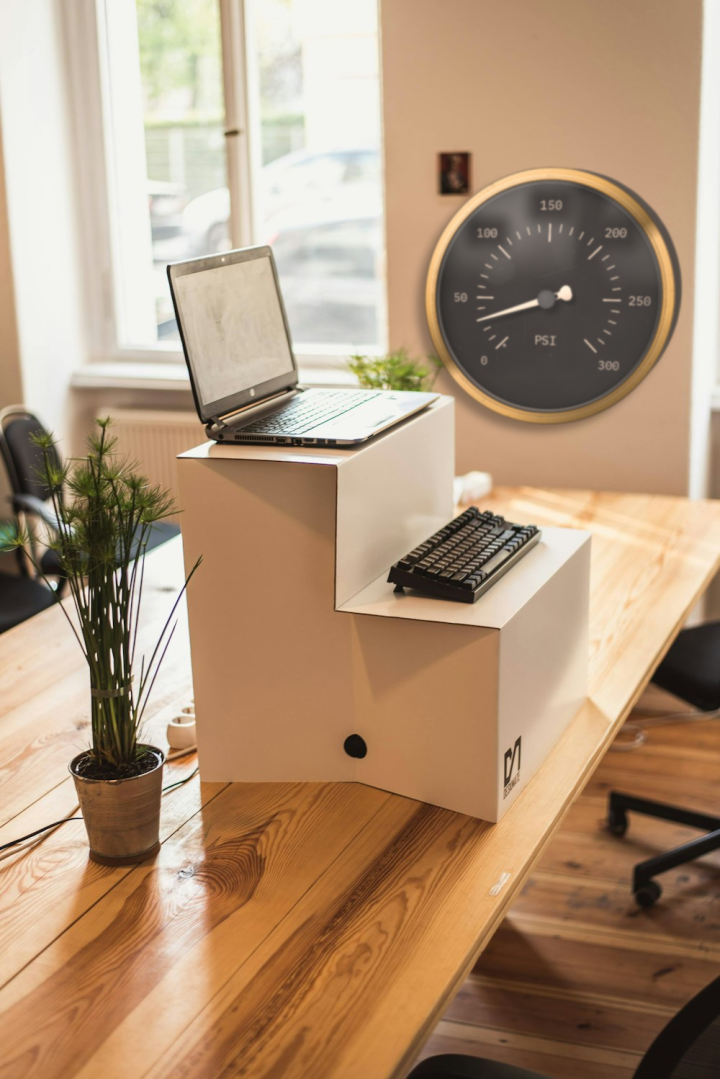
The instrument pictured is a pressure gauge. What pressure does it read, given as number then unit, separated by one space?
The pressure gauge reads 30 psi
